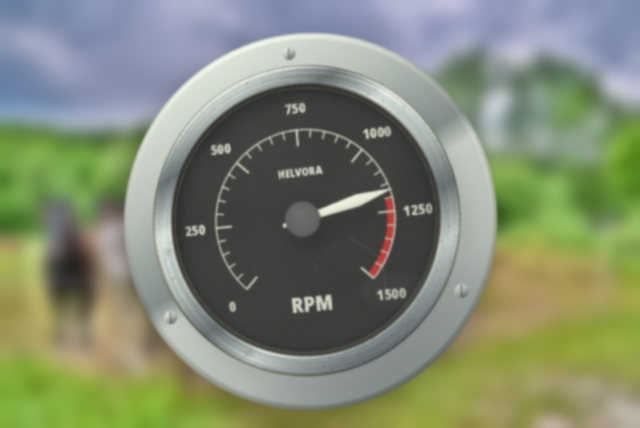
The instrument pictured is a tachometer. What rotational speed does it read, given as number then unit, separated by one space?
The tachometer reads 1175 rpm
